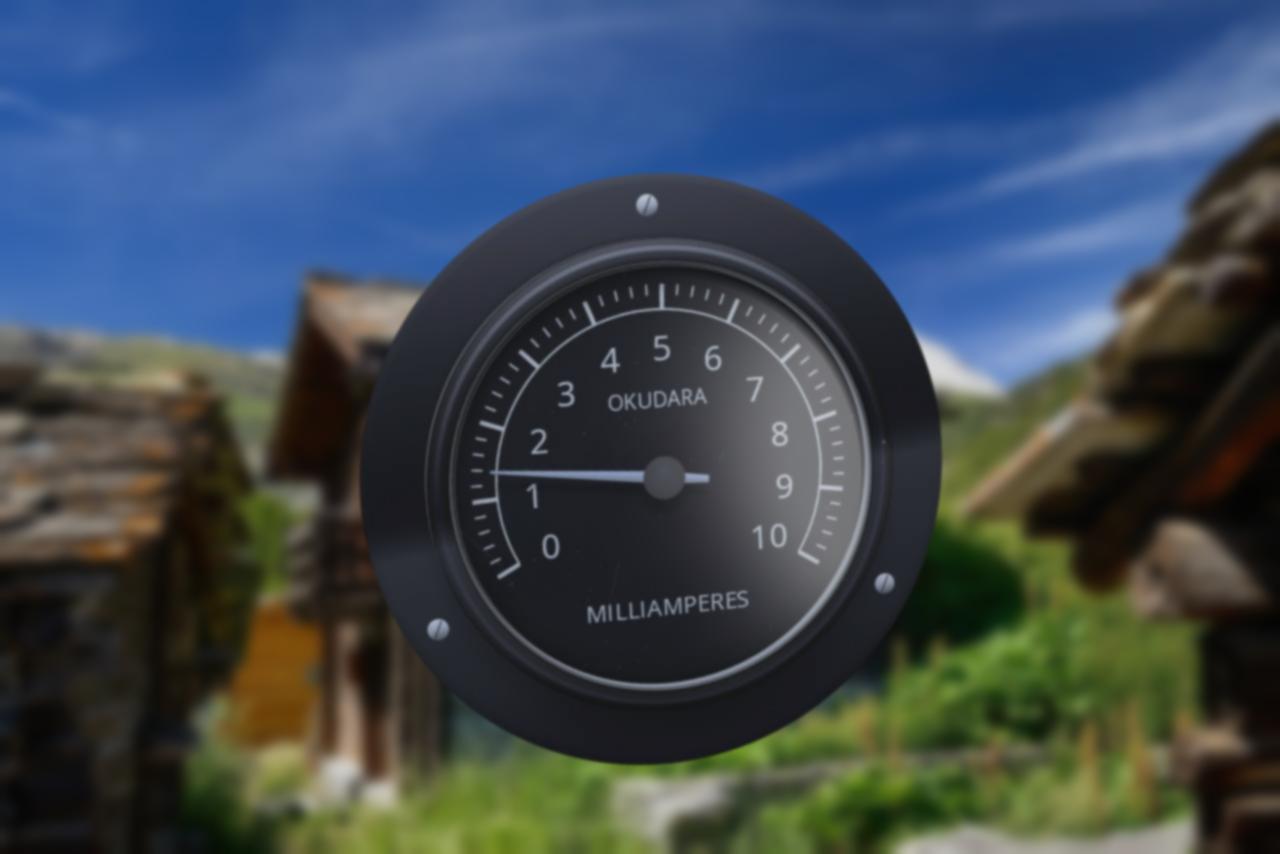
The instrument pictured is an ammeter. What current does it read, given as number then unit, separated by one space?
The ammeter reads 1.4 mA
